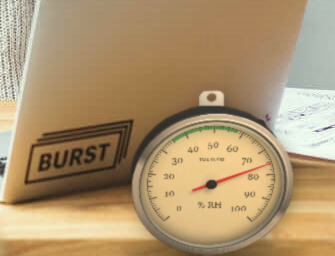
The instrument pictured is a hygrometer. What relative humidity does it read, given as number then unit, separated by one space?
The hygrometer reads 75 %
